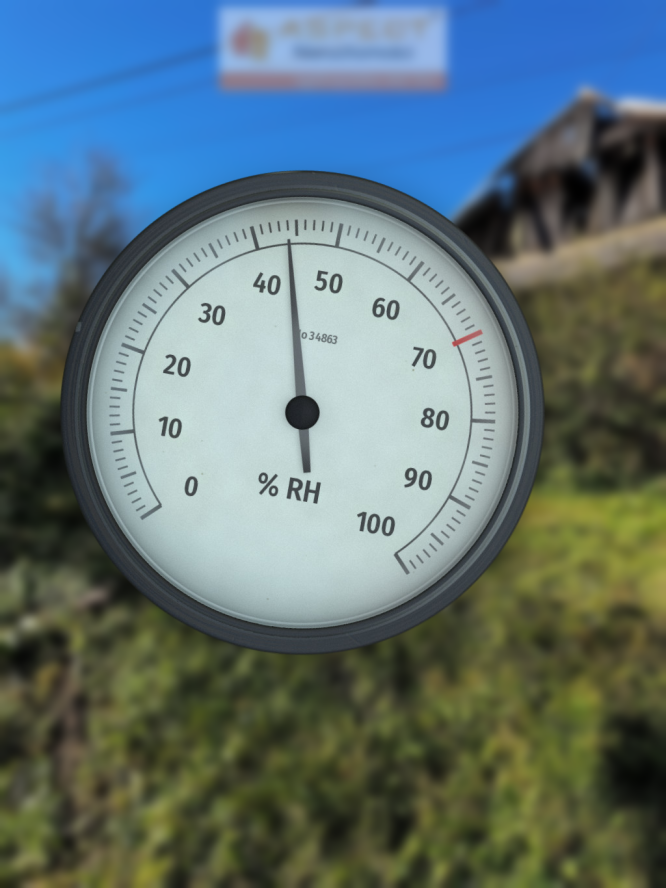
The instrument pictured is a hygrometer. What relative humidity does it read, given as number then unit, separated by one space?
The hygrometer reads 44 %
